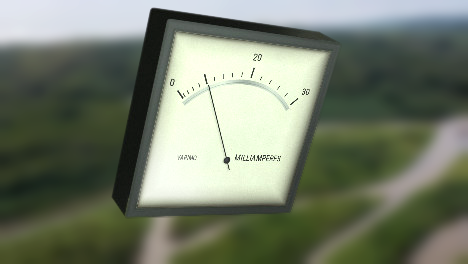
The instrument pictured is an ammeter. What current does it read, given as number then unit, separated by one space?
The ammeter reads 10 mA
